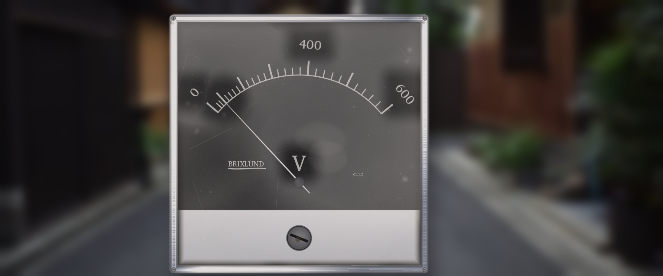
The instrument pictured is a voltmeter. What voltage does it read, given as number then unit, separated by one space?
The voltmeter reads 100 V
